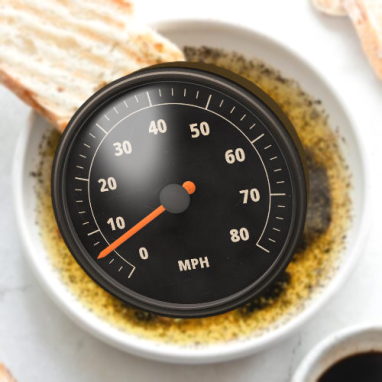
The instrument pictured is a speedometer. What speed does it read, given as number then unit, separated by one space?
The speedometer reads 6 mph
